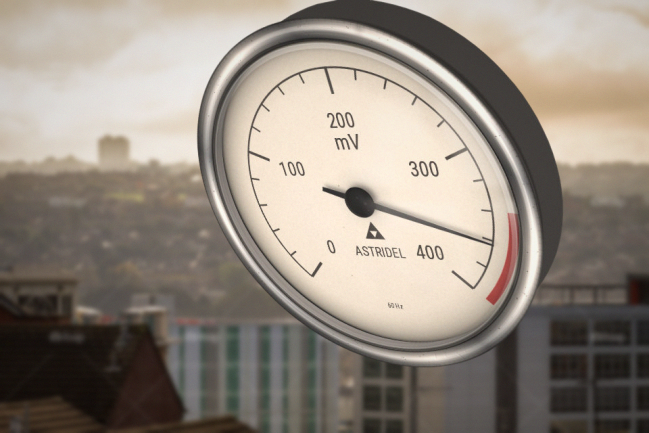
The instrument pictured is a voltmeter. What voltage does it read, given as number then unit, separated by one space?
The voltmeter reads 360 mV
